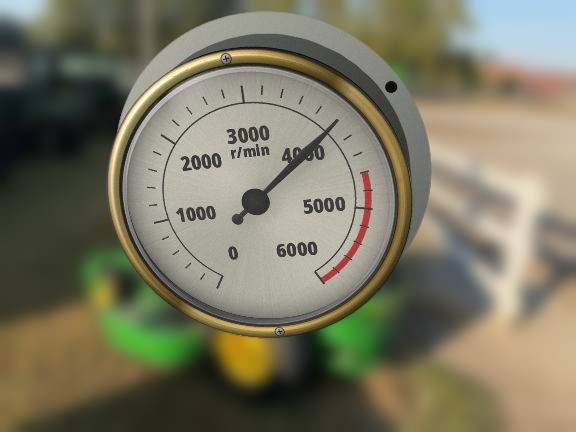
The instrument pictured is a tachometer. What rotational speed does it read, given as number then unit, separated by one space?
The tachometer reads 4000 rpm
